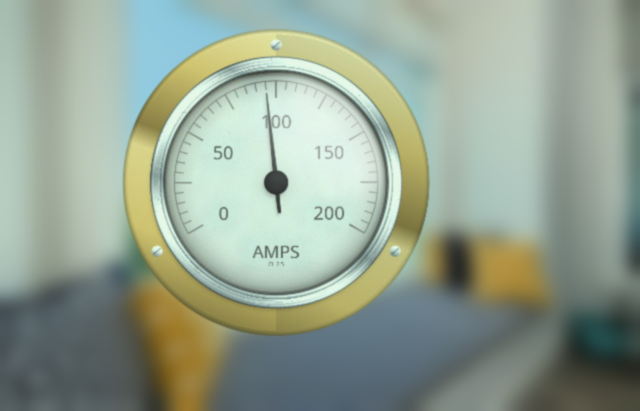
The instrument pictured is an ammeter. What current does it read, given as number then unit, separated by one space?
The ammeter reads 95 A
